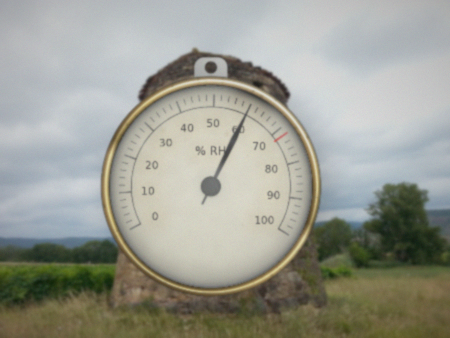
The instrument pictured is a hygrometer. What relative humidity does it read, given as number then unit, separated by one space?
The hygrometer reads 60 %
